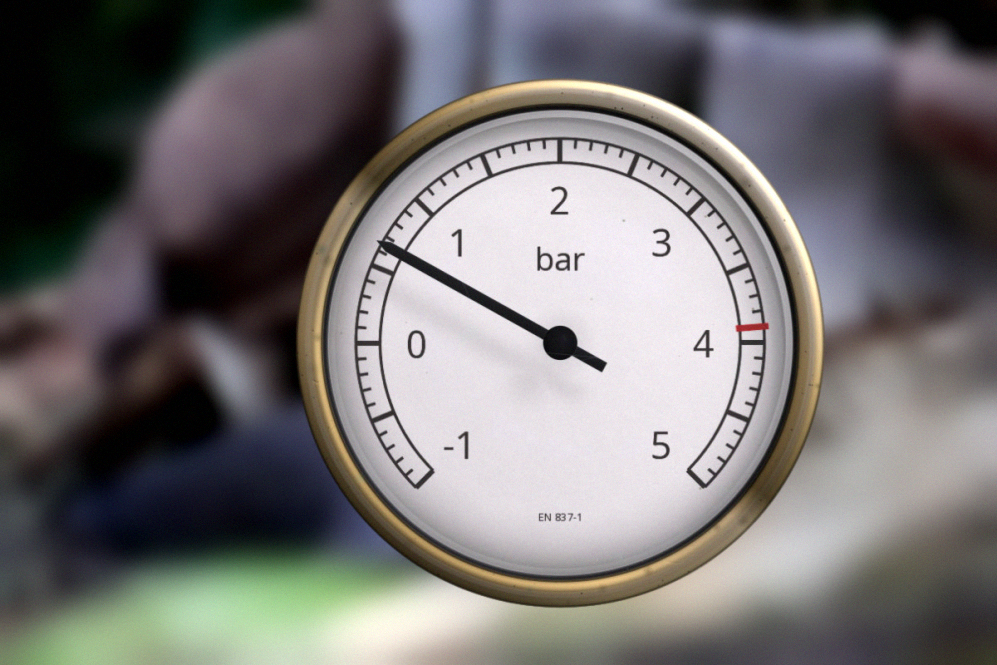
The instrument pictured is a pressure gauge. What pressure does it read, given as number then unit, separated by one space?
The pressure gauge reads 0.65 bar
